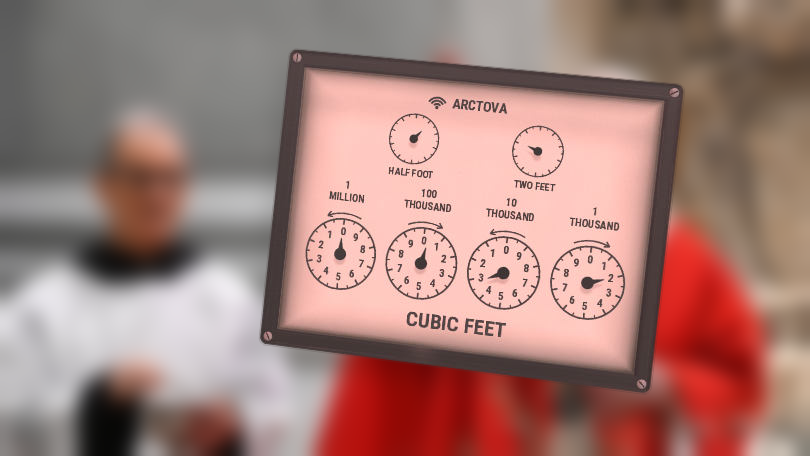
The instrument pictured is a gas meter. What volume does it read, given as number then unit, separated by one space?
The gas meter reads 3200 ft³
